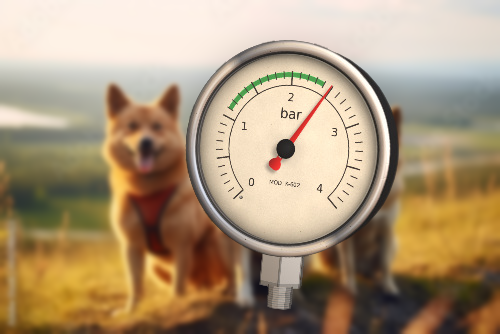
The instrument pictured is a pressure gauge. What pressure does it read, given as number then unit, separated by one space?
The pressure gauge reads 2.5 bar
